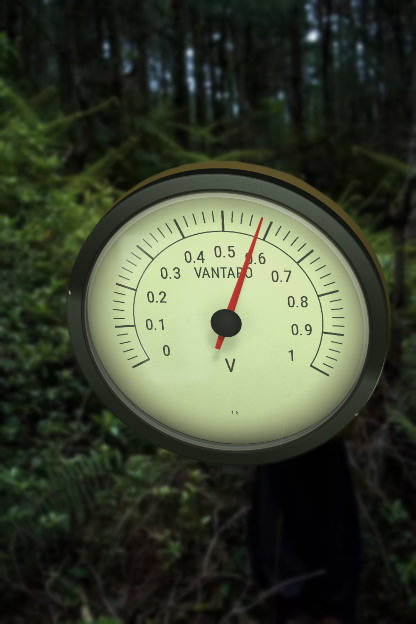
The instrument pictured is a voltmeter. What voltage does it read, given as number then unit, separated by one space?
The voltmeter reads 0.58 V
